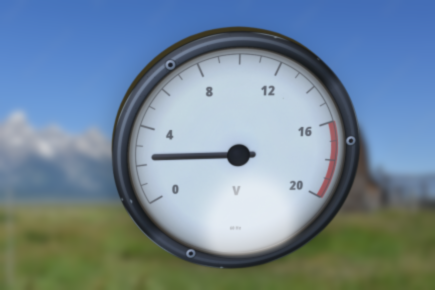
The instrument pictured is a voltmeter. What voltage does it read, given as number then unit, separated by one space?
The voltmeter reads 2.5 V
